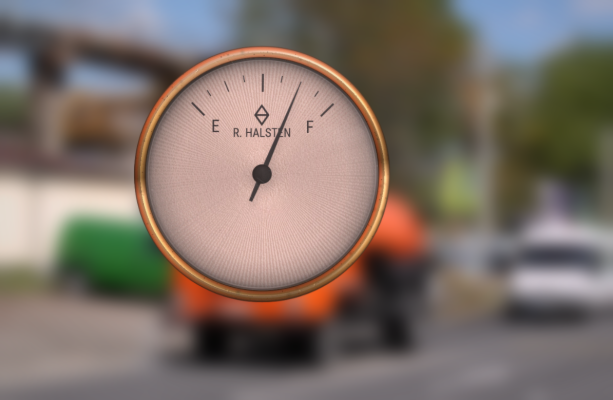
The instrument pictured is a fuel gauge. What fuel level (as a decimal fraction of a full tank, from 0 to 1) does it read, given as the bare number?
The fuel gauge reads 0.75
